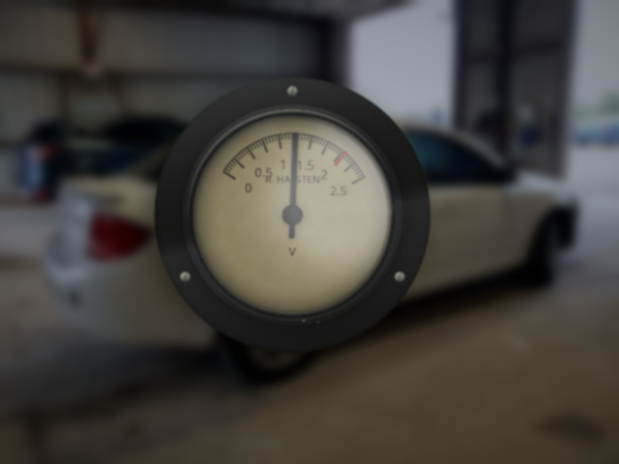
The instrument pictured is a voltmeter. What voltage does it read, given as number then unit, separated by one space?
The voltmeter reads 1.25 V
